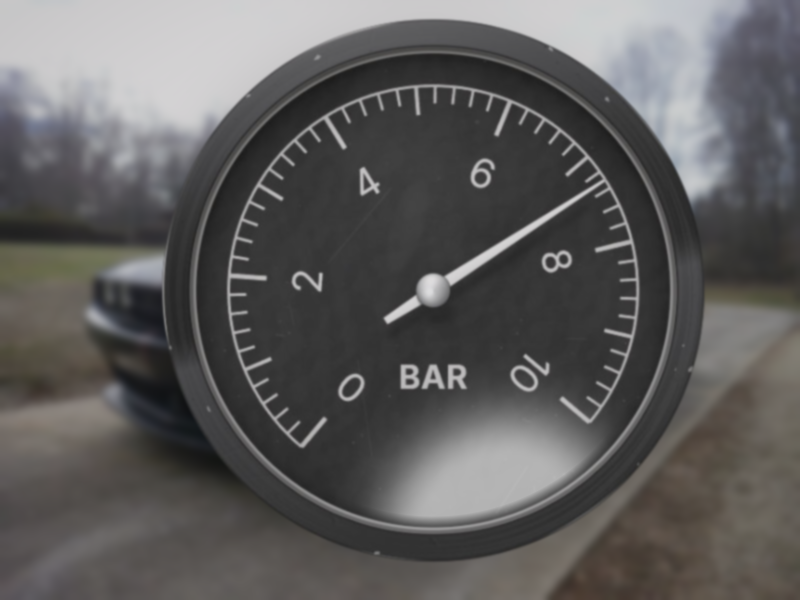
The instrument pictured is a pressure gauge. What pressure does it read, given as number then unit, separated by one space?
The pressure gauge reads 7.3 bar
